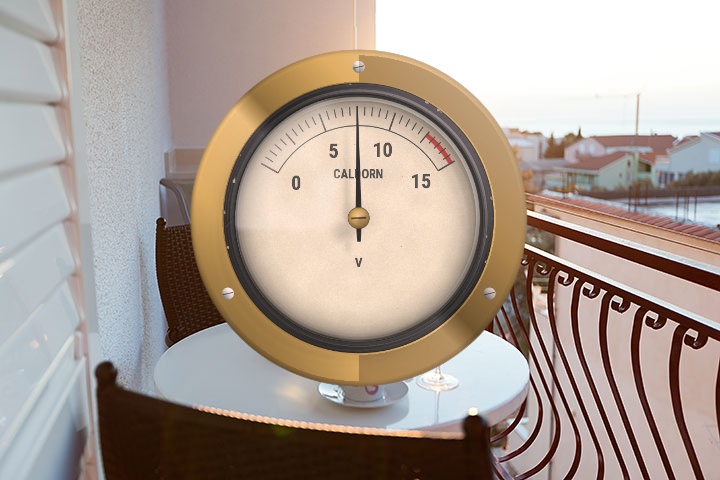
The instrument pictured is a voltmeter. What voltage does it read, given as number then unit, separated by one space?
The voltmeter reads 7.5 V
